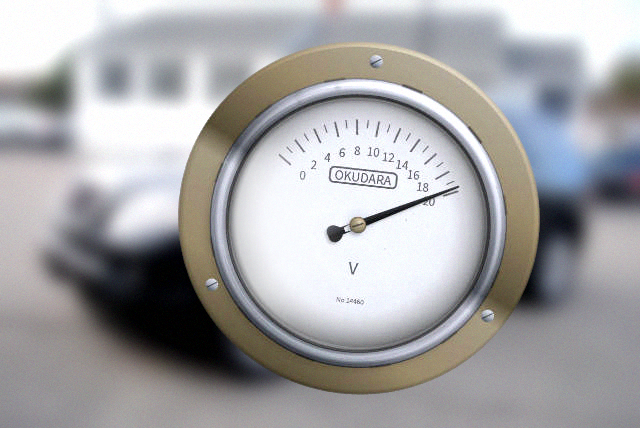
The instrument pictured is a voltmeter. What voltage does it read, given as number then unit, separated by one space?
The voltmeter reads 19.5 V
